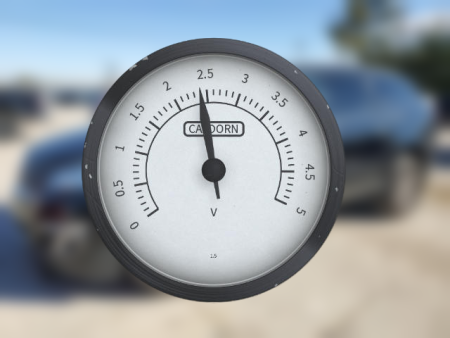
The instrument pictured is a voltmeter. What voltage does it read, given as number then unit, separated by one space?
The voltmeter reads 2.4 V
